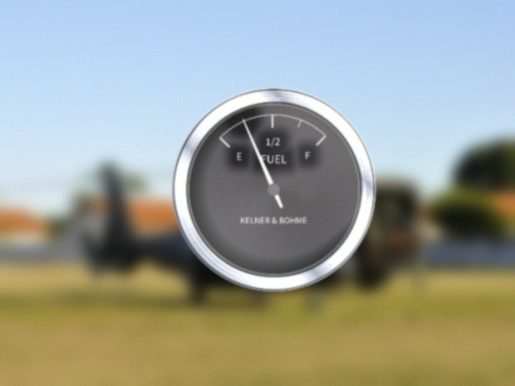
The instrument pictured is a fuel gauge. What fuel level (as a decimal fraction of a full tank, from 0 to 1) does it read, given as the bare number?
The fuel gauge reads 0.25
